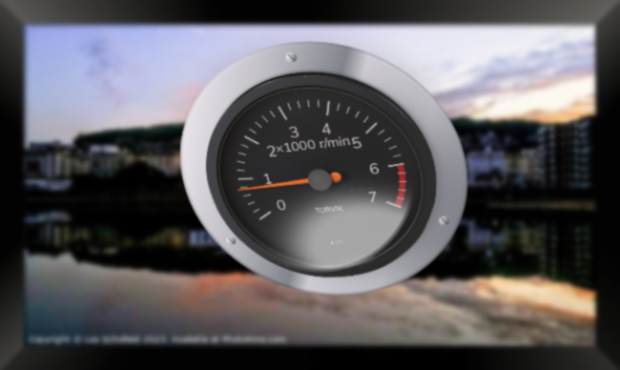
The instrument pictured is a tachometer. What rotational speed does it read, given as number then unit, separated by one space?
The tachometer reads 800 rpm
